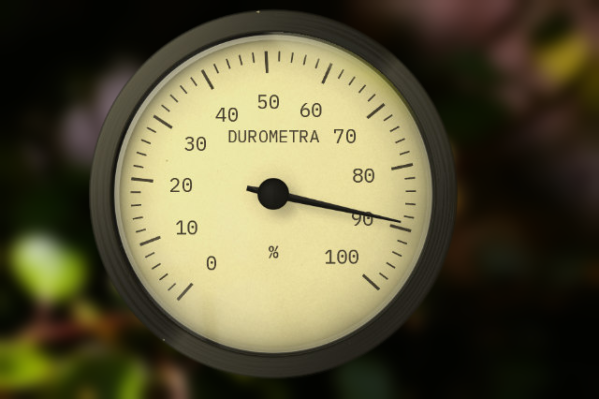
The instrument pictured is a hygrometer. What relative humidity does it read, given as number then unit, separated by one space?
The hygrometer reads 89 %
